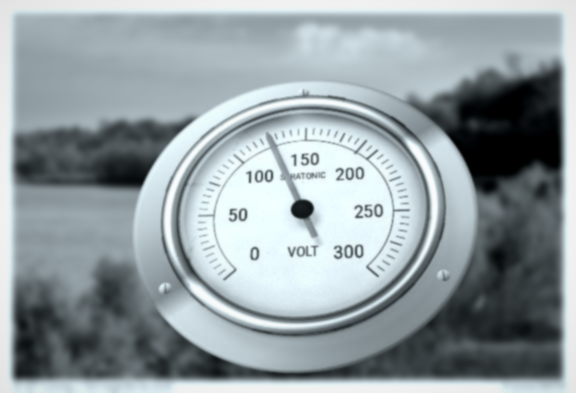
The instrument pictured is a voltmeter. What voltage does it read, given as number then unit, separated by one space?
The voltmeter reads 125 V
